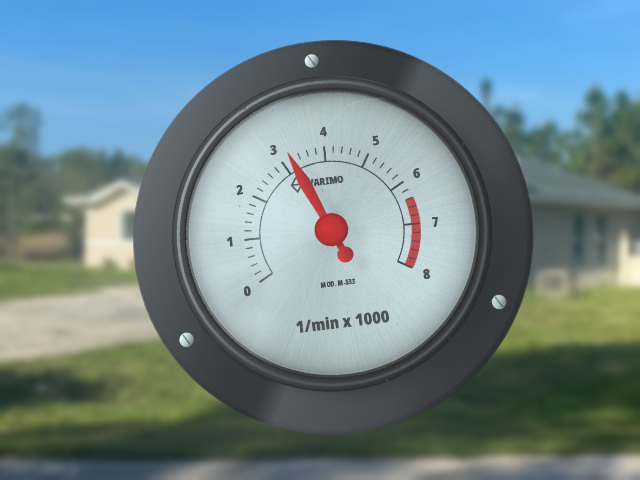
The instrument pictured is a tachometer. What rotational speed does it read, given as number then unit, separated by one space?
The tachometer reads 3200 rpm
